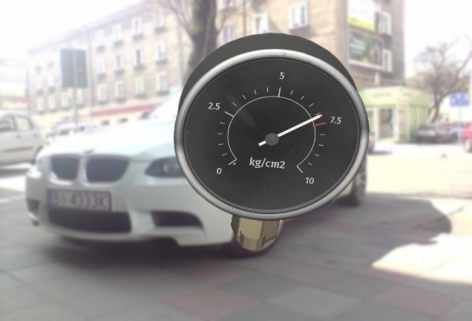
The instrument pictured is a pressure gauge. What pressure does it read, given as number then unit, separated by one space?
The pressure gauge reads 7 kg/cm²
